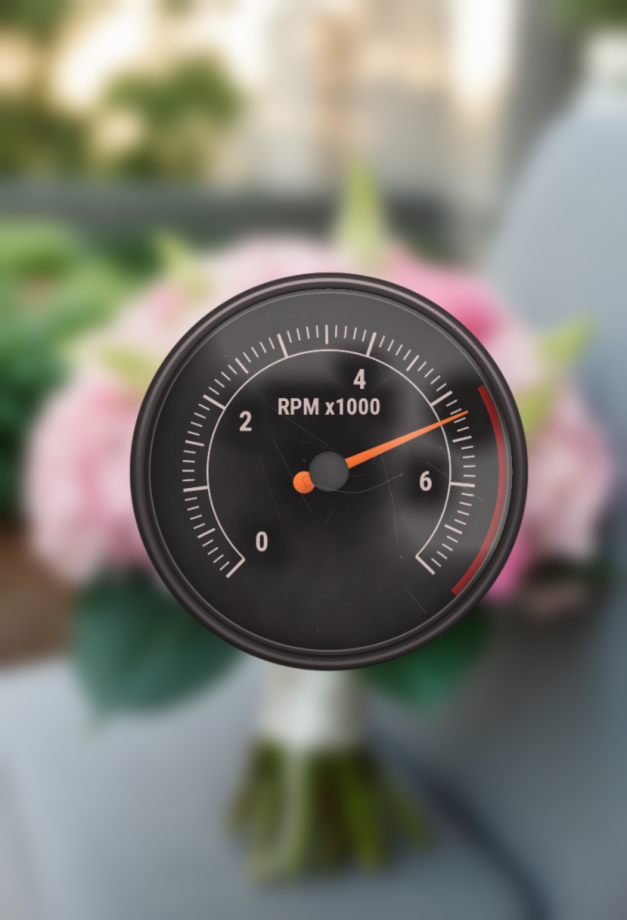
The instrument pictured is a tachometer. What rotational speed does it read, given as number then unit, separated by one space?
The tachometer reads 5250 rpm
